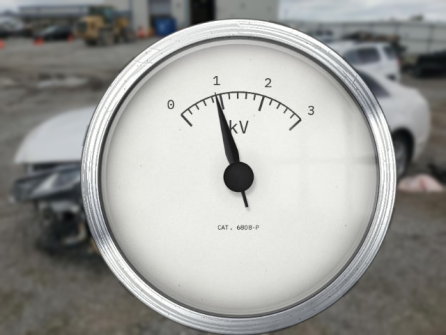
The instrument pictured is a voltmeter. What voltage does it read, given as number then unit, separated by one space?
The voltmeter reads 0.9 kV
